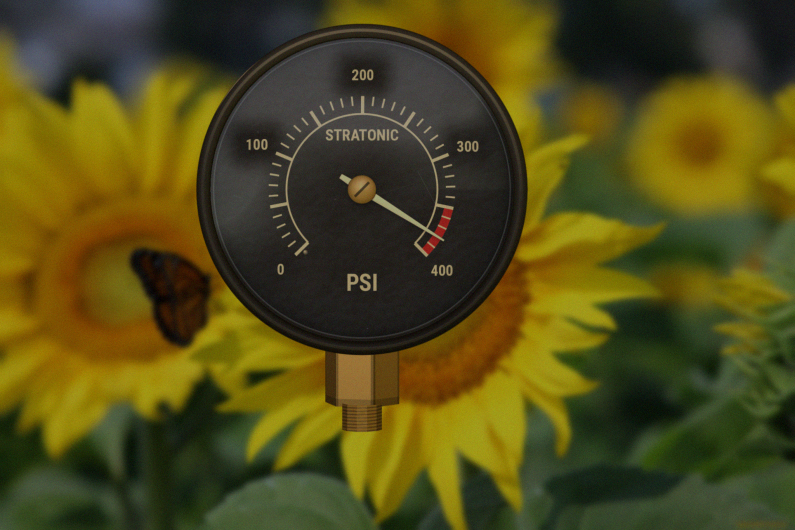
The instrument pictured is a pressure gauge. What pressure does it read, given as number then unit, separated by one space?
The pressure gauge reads 380 psi
